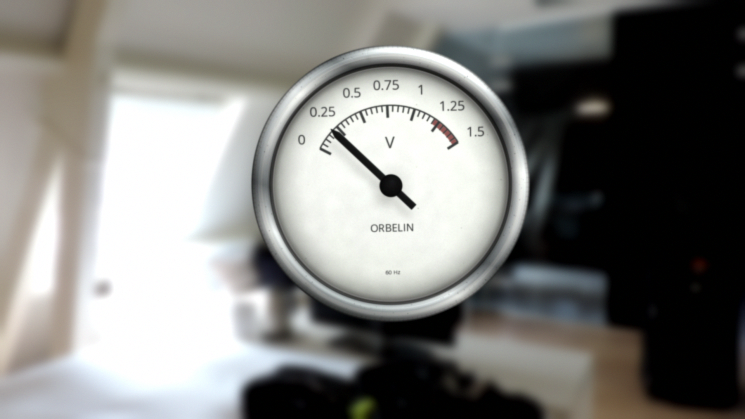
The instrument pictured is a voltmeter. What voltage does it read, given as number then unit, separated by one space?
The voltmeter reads 0.2 V
